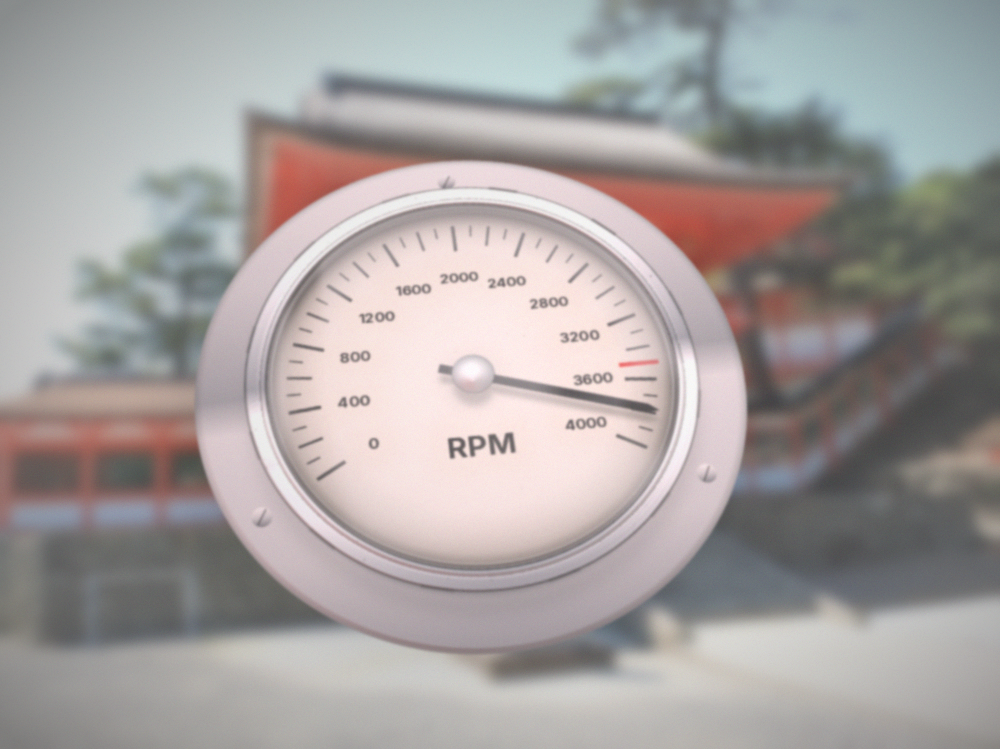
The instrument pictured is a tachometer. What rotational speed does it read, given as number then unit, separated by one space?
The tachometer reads 3800 rpm
